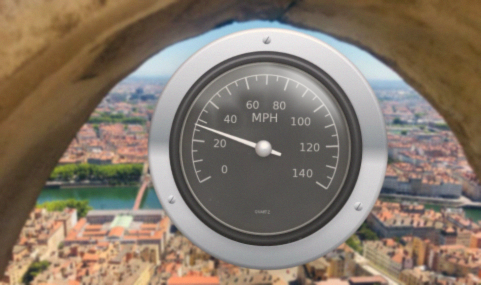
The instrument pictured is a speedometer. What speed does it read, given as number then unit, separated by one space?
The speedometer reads 27.5 mph
